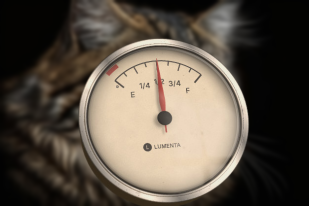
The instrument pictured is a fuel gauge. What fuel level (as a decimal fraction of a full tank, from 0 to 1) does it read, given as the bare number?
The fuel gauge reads 0.5
